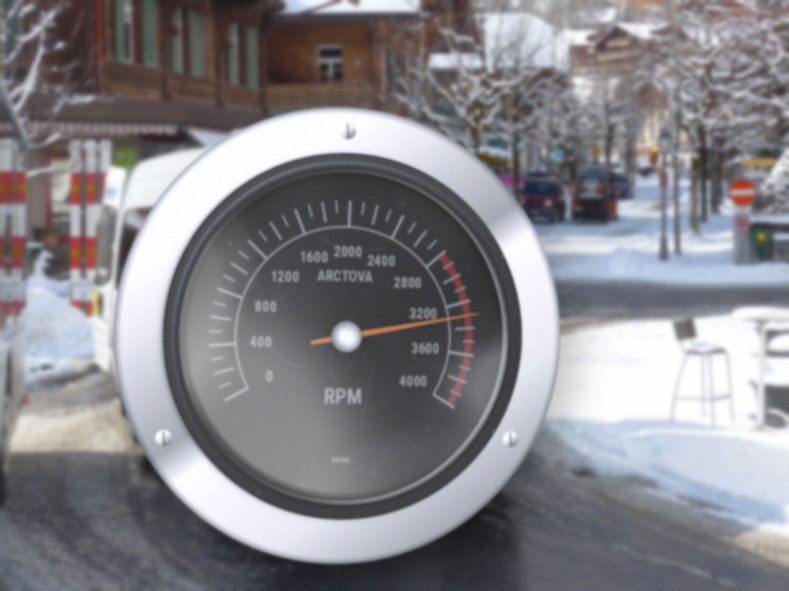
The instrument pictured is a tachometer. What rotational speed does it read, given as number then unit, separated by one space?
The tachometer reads 3300 rpm
